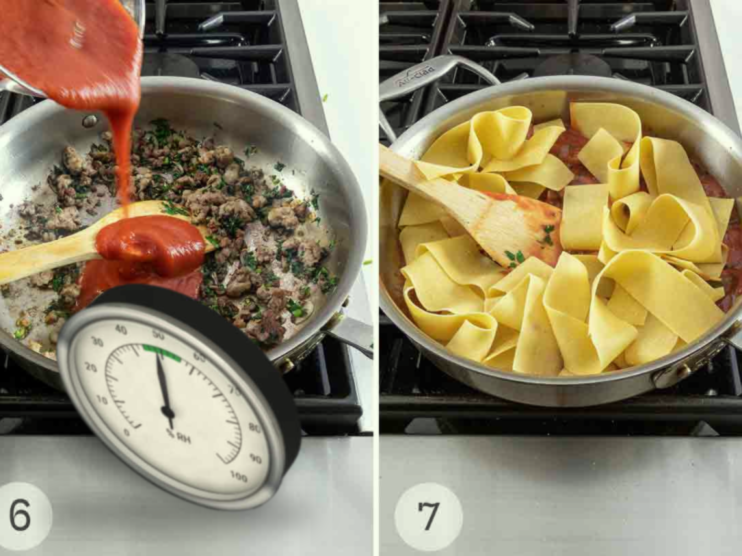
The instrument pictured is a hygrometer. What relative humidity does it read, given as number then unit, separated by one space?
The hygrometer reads 50 %
